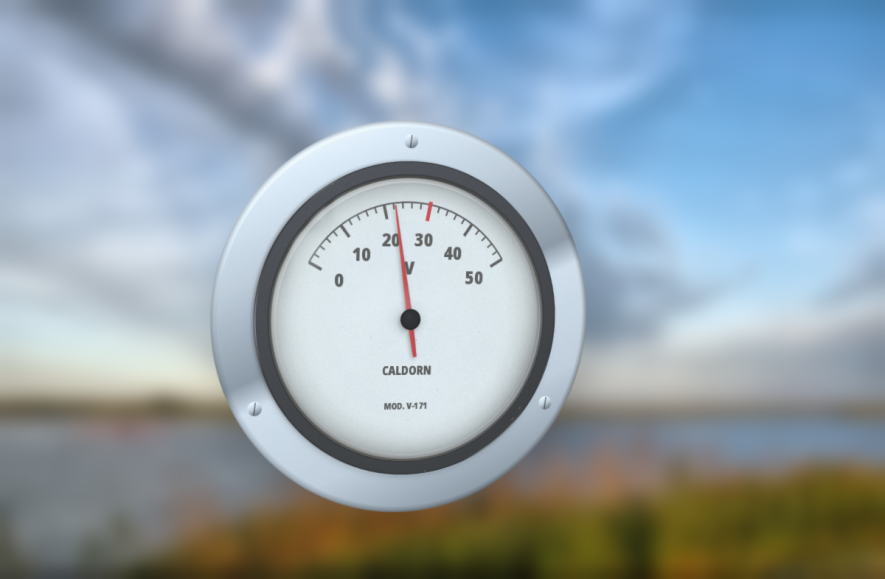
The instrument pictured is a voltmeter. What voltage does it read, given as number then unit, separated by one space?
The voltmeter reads 22 V
